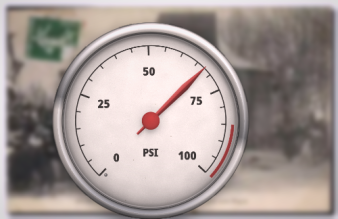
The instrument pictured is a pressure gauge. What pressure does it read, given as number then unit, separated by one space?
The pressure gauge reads 67.5 psi
